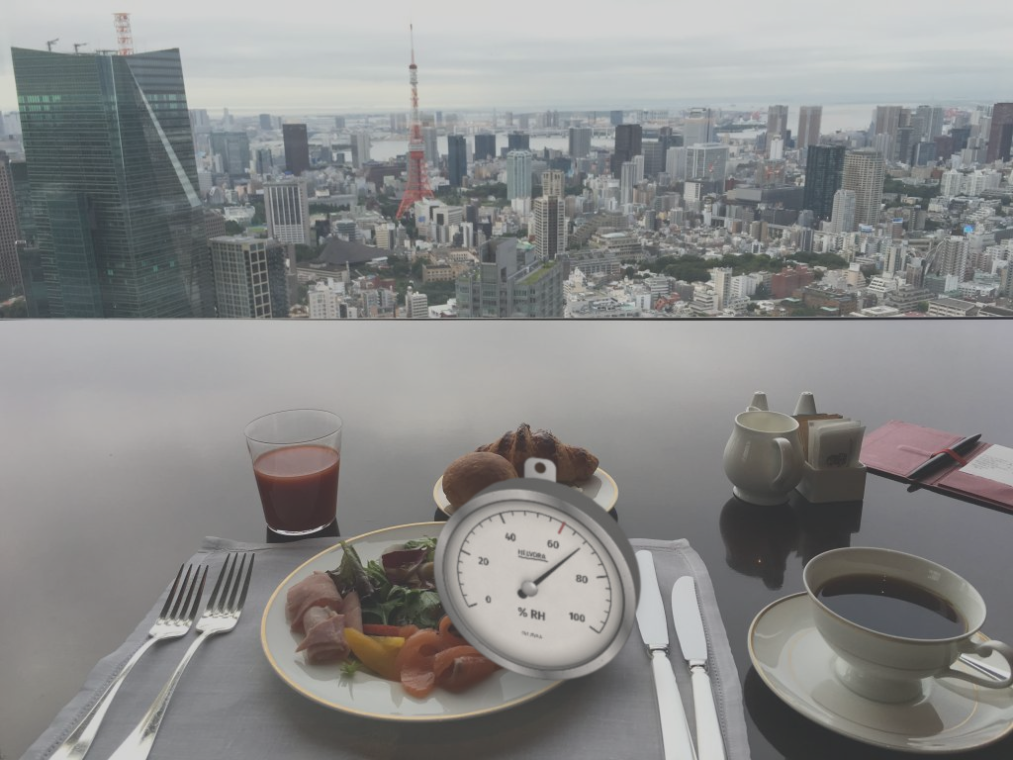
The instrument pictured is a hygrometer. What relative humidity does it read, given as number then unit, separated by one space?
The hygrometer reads 68 %
